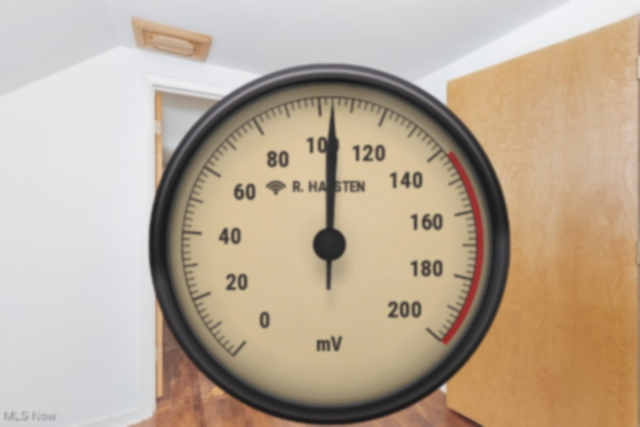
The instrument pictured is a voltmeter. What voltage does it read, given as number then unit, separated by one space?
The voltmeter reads 104 mV
